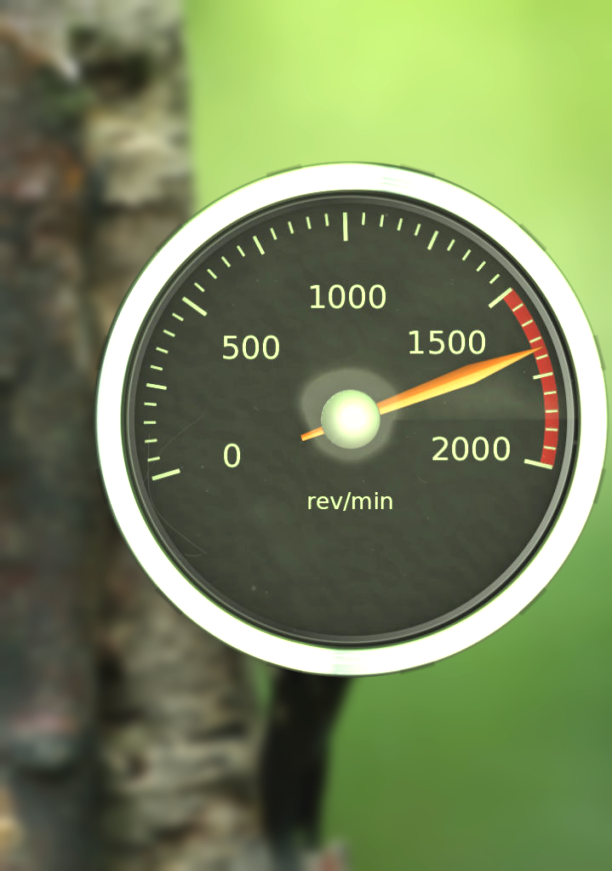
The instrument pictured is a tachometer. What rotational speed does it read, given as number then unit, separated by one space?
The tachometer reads 1675 rpm
